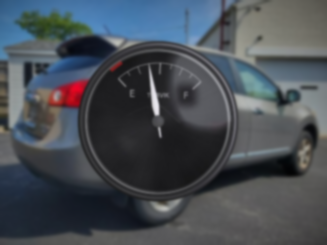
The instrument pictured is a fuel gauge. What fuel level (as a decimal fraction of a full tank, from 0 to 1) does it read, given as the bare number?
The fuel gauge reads 0.375
